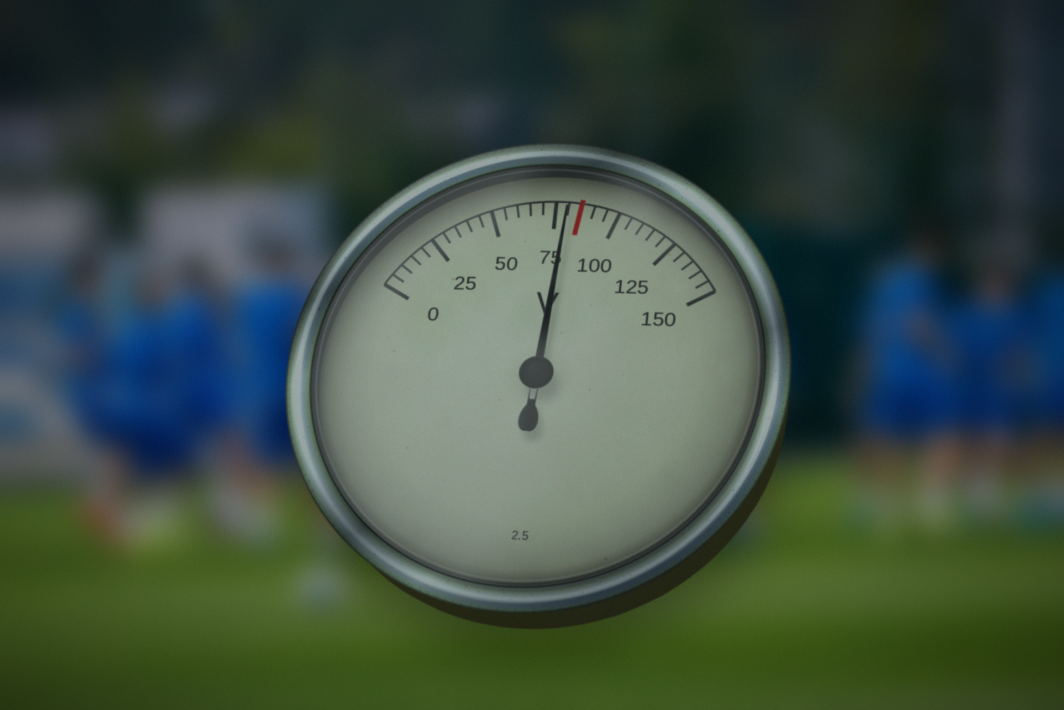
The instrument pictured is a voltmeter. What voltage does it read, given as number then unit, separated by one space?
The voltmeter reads 80 V
